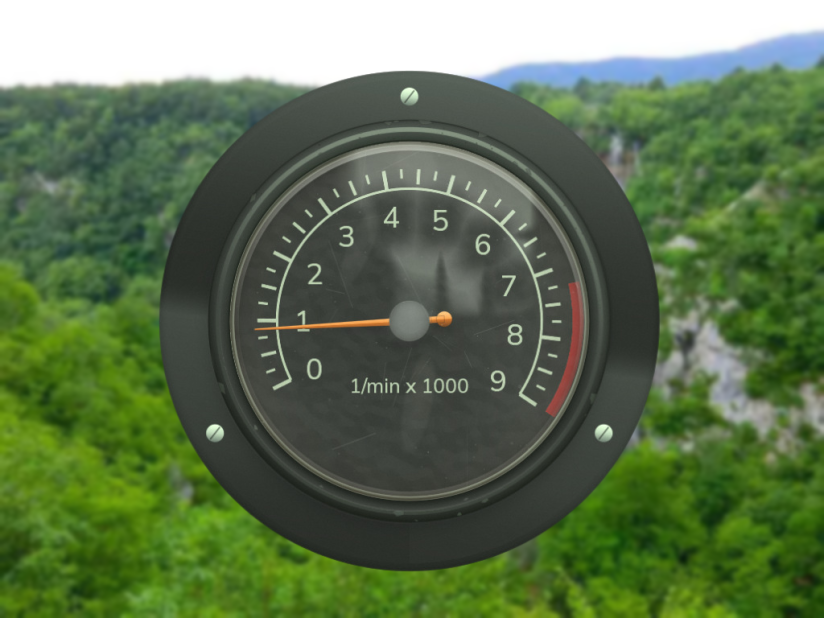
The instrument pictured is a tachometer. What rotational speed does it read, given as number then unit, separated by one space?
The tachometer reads 875 rpm
